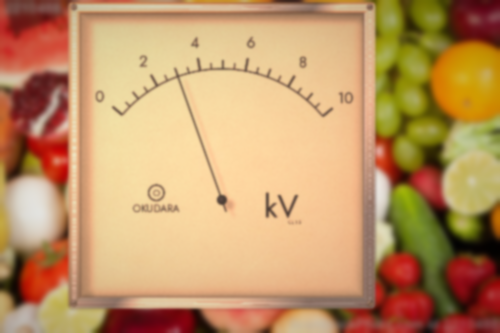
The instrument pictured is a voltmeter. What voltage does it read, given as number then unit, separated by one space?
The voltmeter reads 3 kV
